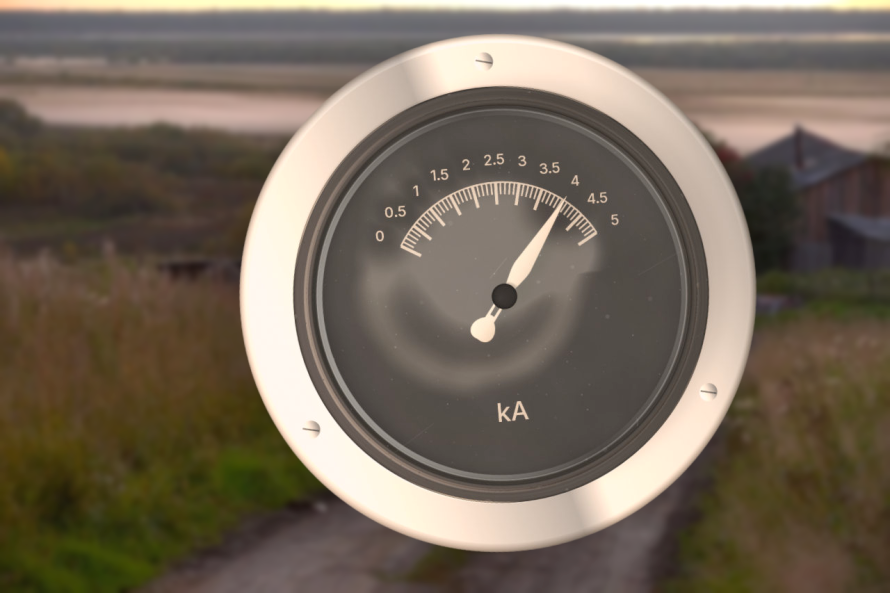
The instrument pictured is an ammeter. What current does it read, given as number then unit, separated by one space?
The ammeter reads 4 kA
